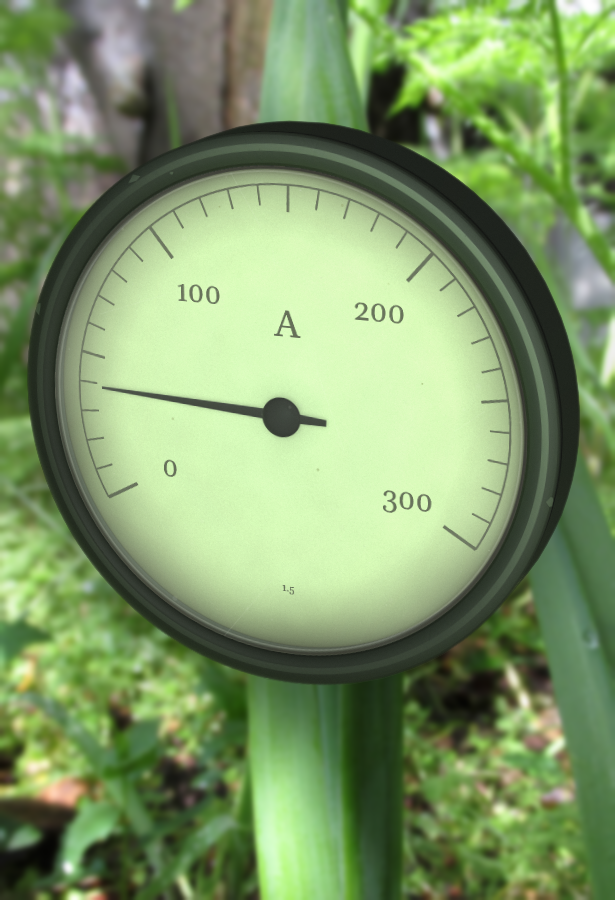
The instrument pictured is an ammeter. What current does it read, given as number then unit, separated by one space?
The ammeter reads 40 A
